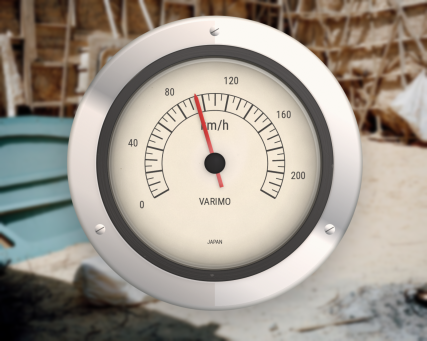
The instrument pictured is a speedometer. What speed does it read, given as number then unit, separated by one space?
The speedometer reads 95 km/h
